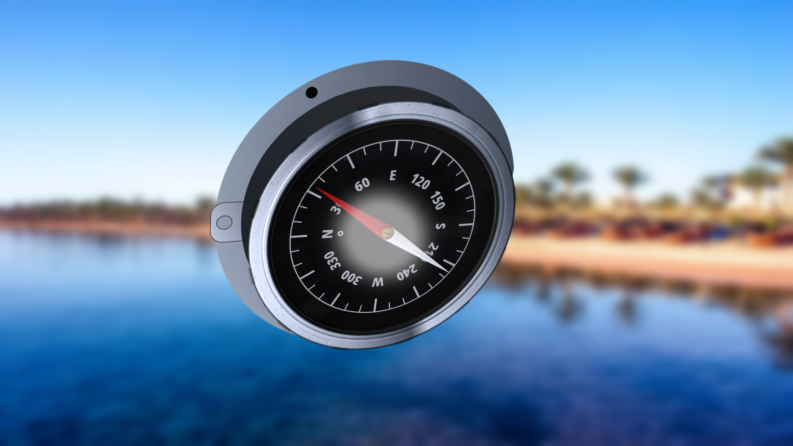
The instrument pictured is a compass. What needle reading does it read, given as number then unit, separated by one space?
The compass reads 35 °
